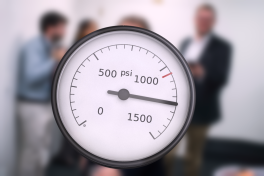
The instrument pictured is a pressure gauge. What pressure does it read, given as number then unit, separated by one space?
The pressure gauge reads 1250 psi
